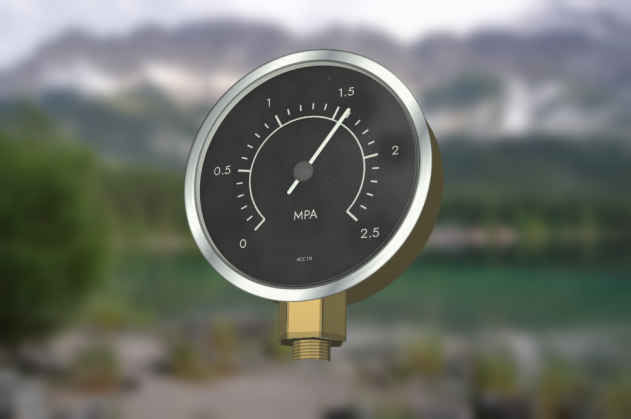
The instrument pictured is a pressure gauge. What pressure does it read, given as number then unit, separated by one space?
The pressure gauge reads 1.6 MPa
